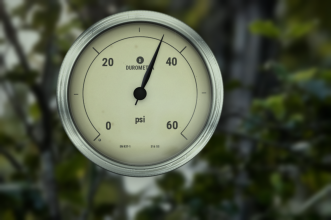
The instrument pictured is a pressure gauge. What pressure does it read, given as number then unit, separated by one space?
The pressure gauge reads 35 psi
